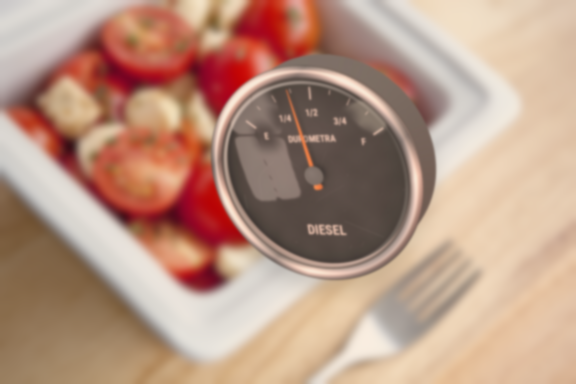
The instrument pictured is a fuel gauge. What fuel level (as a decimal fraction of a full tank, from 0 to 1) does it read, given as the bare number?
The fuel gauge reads 0.375
